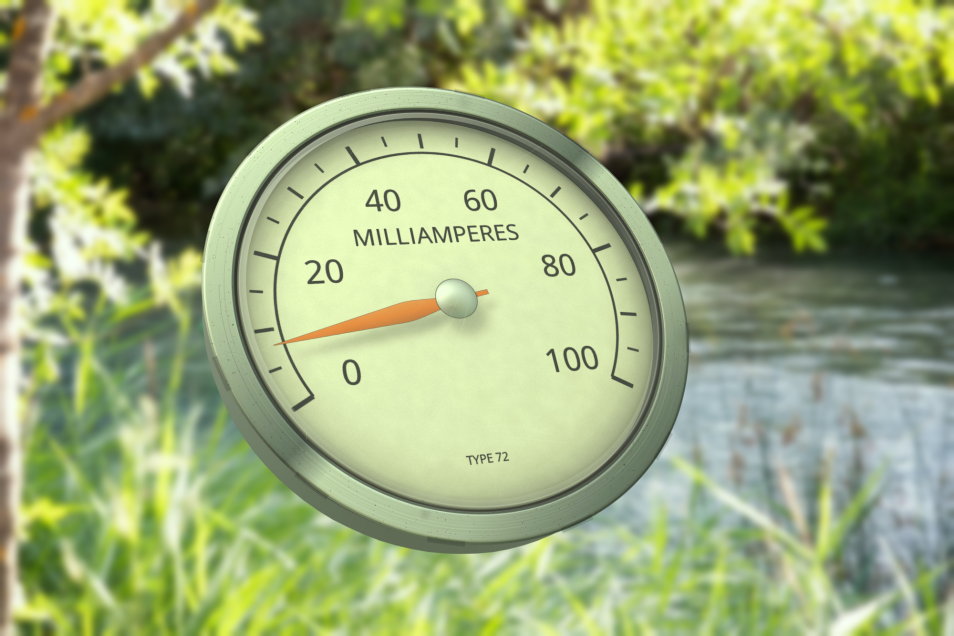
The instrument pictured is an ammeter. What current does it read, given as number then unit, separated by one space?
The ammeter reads 7.5 mA
